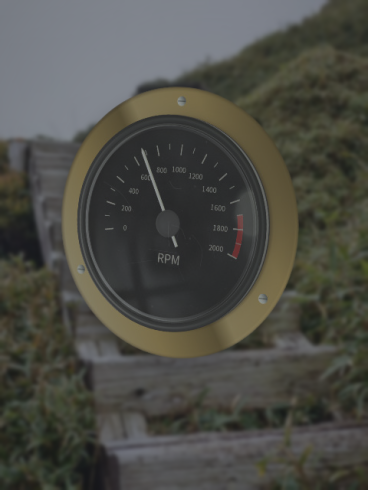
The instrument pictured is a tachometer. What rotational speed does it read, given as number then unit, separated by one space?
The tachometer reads 700 rpm
